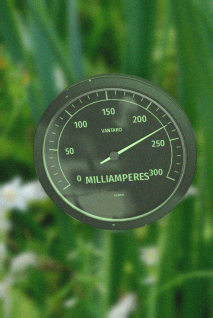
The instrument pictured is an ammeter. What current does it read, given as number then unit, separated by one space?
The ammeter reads 230 mA
